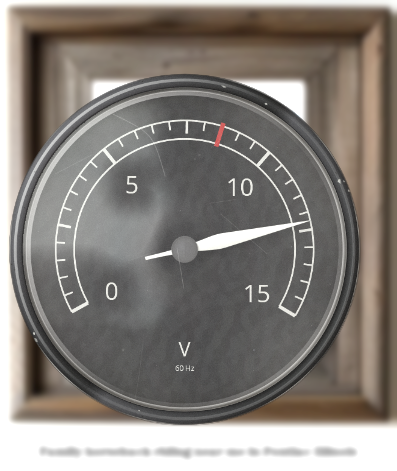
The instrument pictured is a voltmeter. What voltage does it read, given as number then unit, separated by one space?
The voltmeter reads 12.25 V
